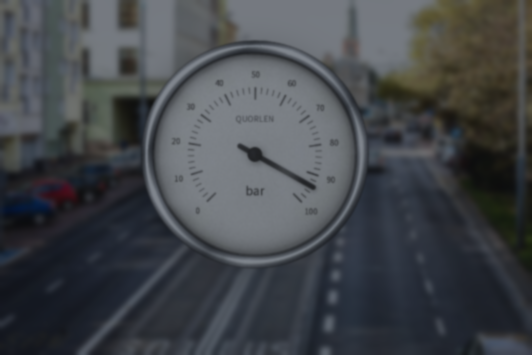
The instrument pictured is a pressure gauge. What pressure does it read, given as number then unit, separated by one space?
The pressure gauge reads 94 bar
